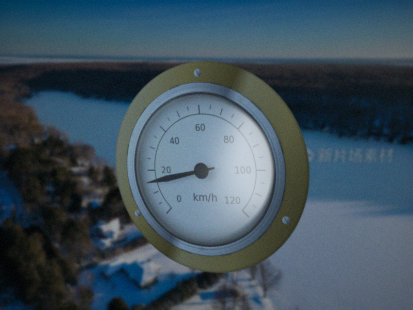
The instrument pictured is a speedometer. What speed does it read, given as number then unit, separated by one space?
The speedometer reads 15 km/h
